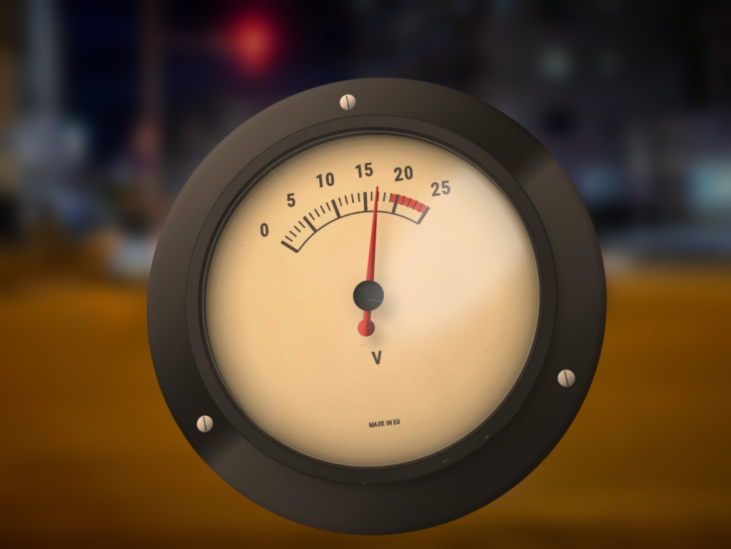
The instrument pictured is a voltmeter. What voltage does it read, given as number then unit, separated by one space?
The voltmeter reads 17 V
